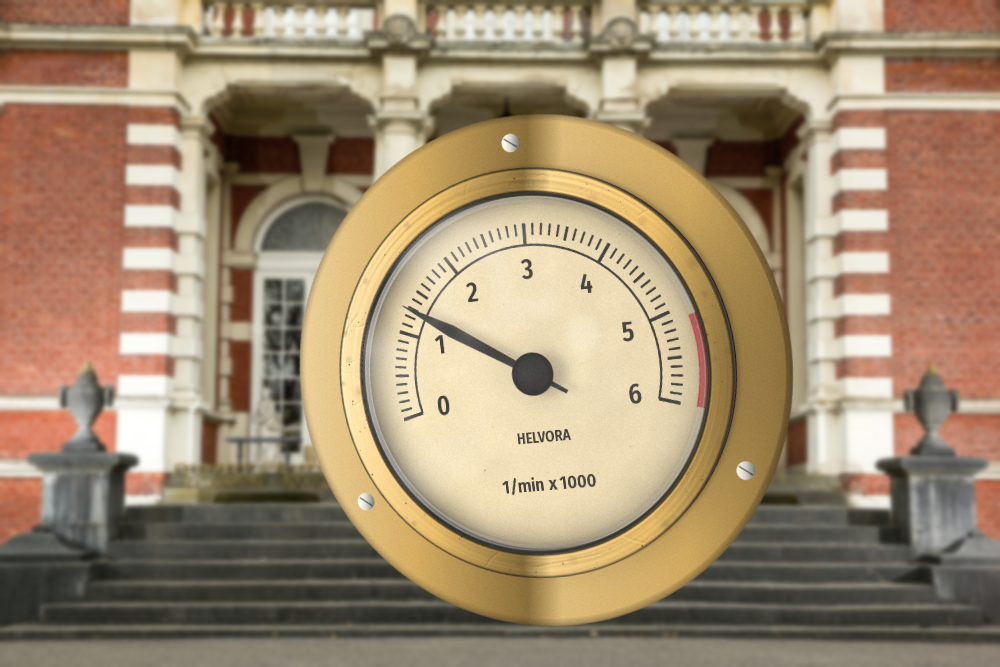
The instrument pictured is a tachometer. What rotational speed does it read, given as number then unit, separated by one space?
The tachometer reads 1300 rpm
